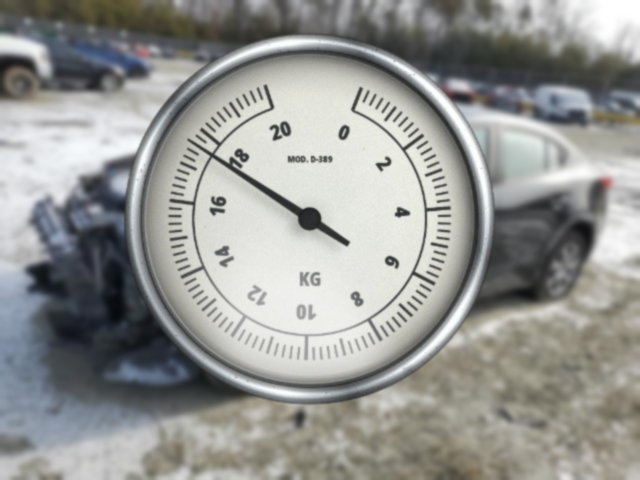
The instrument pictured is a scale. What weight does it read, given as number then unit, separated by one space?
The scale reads 17.6 kg
